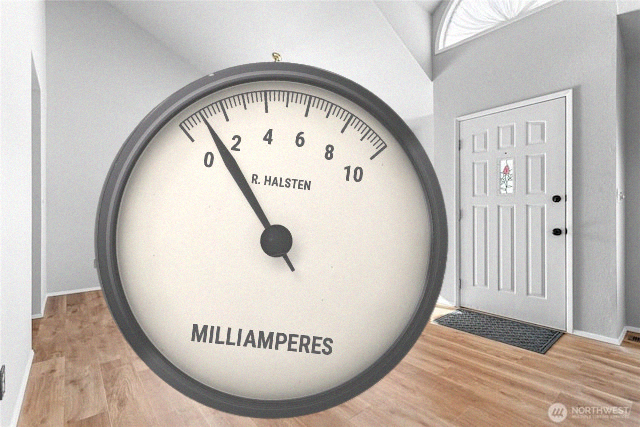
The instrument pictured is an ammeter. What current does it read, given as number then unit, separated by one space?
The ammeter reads 1 mA
